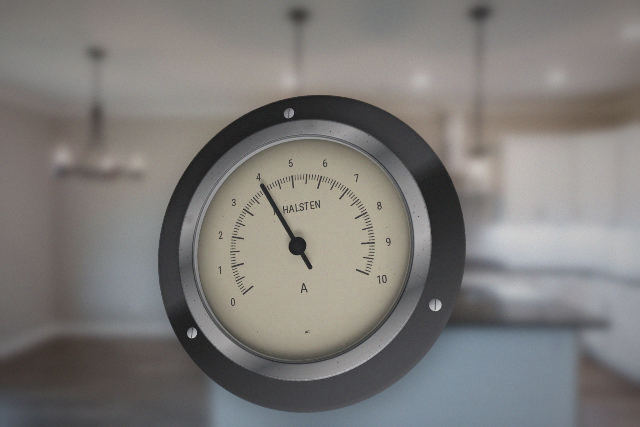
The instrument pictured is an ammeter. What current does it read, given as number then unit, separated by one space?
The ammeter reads 4 A
